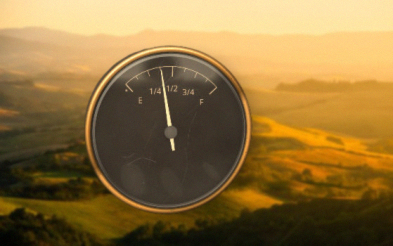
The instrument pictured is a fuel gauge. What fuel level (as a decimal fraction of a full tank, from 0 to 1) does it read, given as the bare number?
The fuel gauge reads 0.375
